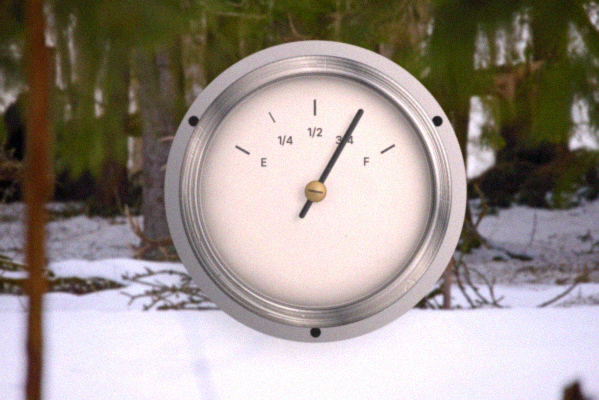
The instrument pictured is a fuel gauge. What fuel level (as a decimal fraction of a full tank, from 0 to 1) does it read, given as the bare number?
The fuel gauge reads 0.75
